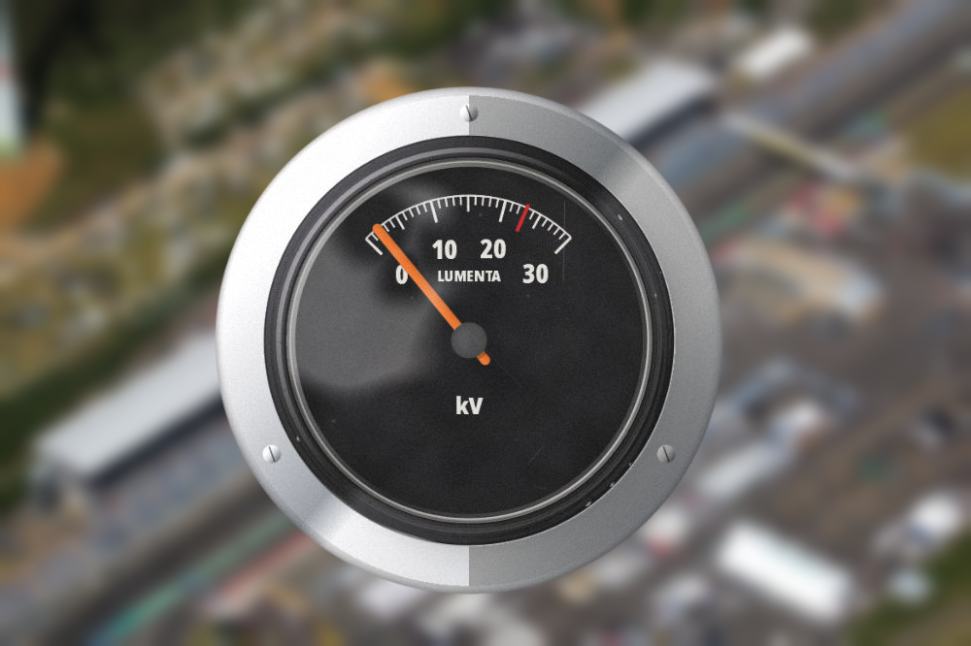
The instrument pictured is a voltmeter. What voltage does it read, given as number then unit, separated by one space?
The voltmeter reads 2 kV
